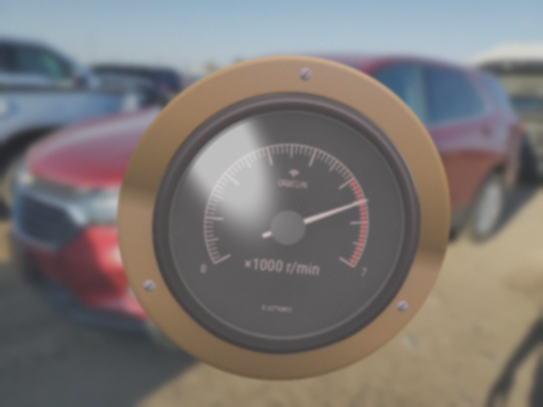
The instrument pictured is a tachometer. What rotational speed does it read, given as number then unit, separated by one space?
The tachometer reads 5500 rpm
